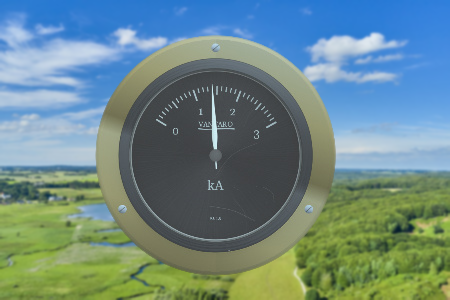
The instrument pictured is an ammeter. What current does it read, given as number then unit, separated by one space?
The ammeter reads 1.4 kA
